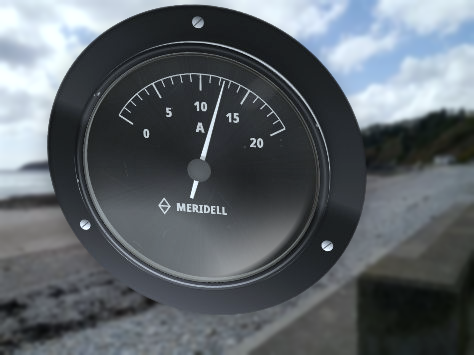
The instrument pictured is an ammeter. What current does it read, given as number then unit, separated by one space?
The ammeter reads 12.5 A
